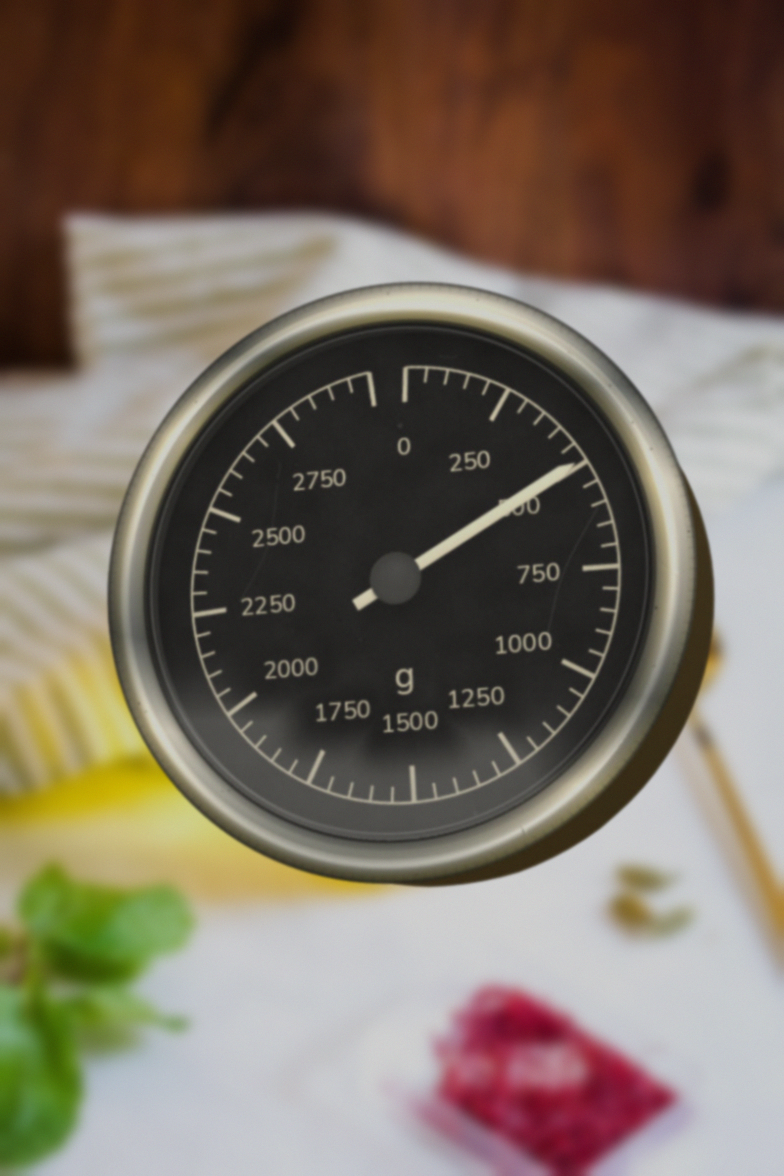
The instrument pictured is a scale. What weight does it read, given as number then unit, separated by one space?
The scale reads 500 g
